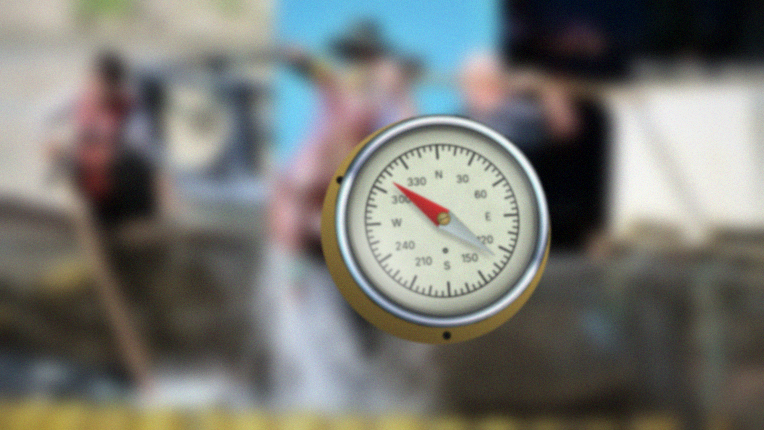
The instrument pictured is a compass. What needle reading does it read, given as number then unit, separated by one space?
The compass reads 310 °
